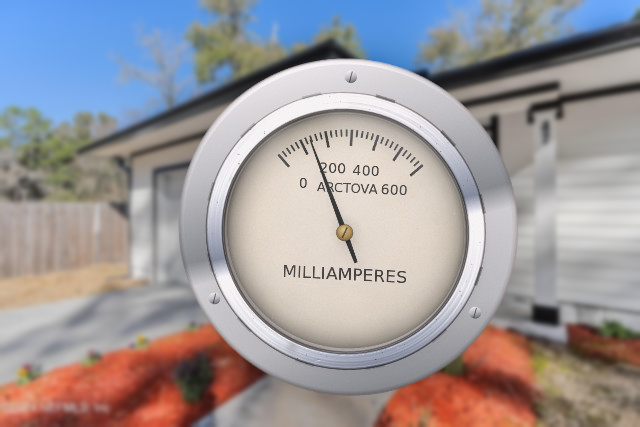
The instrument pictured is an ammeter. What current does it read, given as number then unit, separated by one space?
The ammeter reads 140 mA
